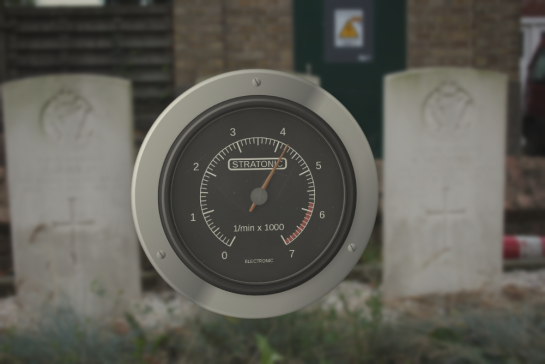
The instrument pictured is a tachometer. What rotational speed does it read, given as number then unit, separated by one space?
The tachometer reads 4200 rpm
